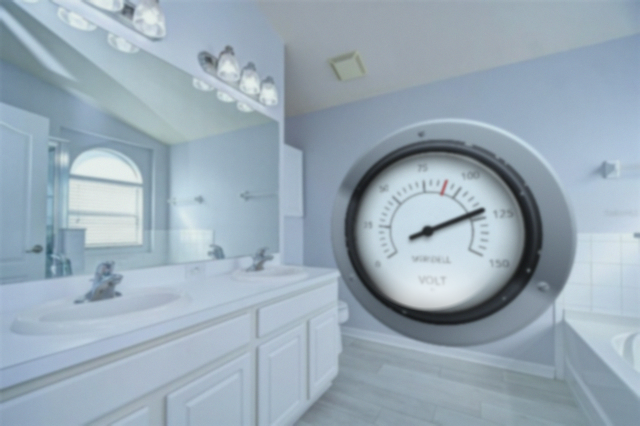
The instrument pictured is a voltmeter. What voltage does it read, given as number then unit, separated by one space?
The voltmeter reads 120 V
